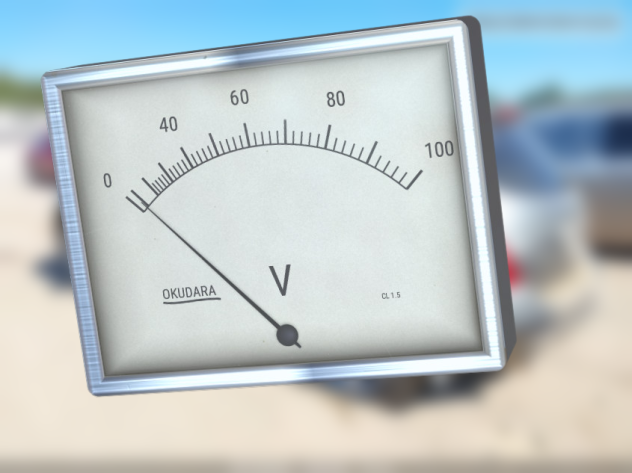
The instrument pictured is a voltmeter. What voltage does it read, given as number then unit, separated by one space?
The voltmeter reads 10 V
